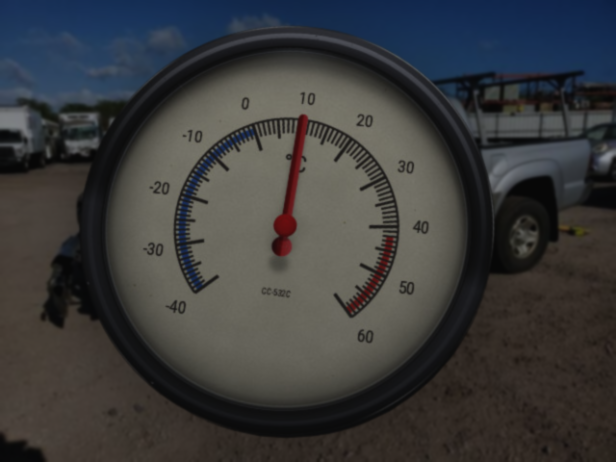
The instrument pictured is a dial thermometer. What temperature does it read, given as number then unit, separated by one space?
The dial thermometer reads 10 °C
